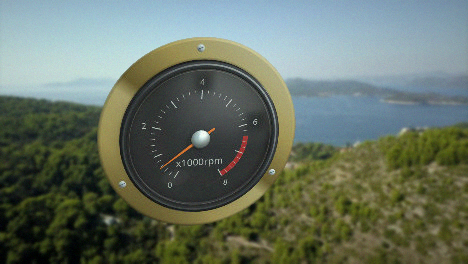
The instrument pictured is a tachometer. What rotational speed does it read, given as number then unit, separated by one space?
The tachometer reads 600 rpm
